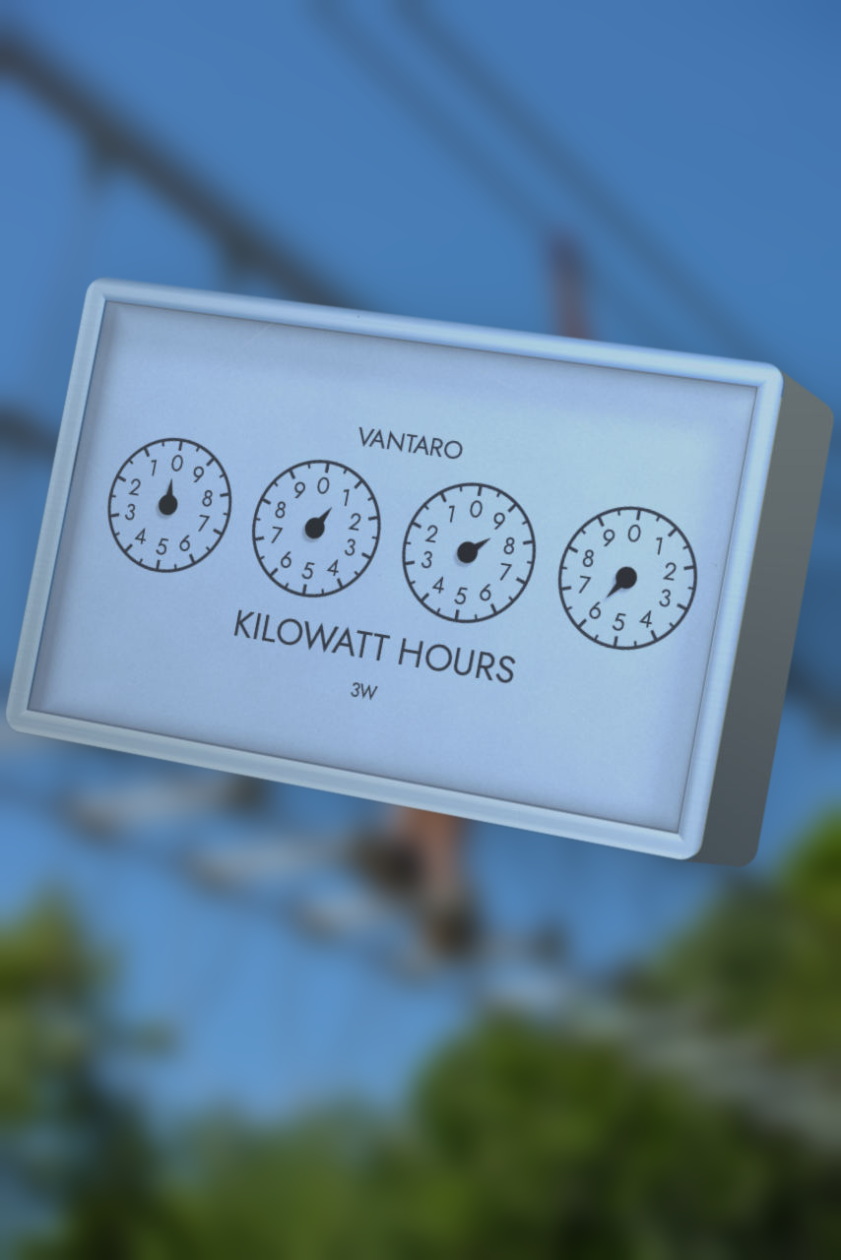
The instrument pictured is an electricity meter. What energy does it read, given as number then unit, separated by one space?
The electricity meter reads 86 kWh
